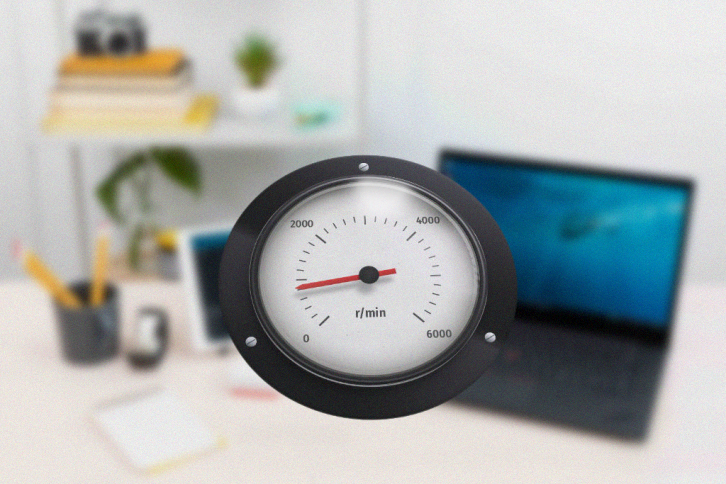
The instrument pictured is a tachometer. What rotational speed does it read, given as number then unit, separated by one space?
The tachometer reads 800 rpm
